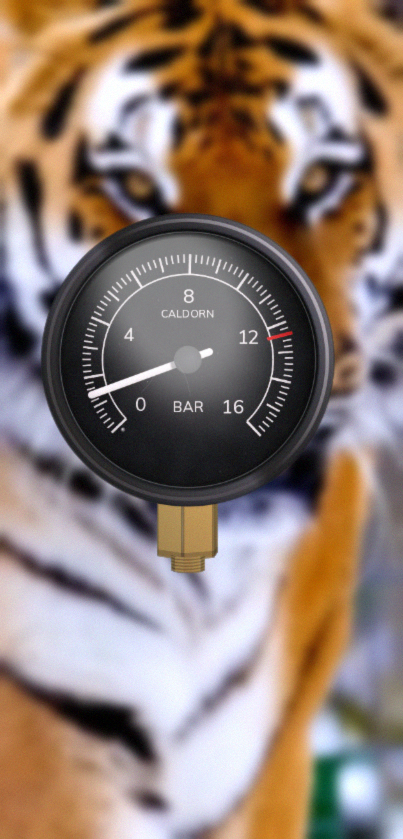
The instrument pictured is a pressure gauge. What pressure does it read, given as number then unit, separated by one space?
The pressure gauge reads 1.4 bar
